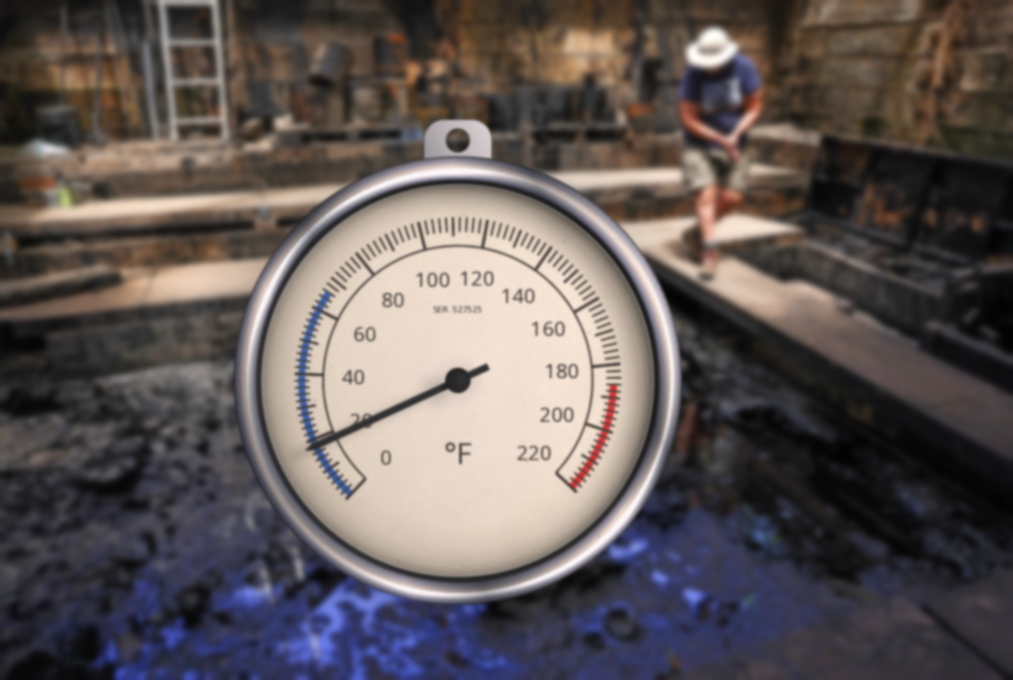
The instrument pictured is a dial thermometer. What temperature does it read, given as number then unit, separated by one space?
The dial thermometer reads 18 °F
